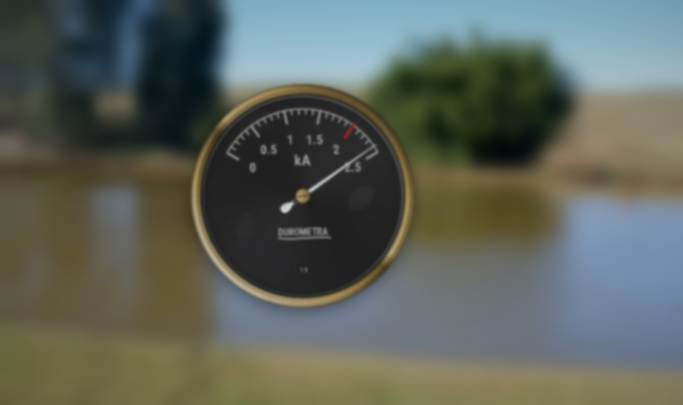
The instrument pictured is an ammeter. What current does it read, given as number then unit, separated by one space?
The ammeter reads 2.4 kA
